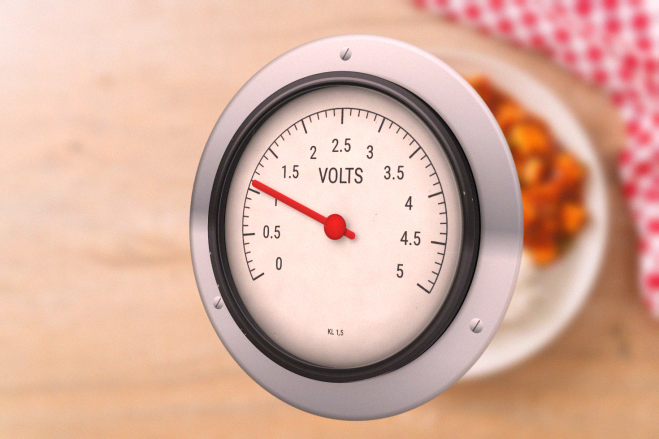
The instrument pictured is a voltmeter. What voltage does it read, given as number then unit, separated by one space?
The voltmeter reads 1.1 V
